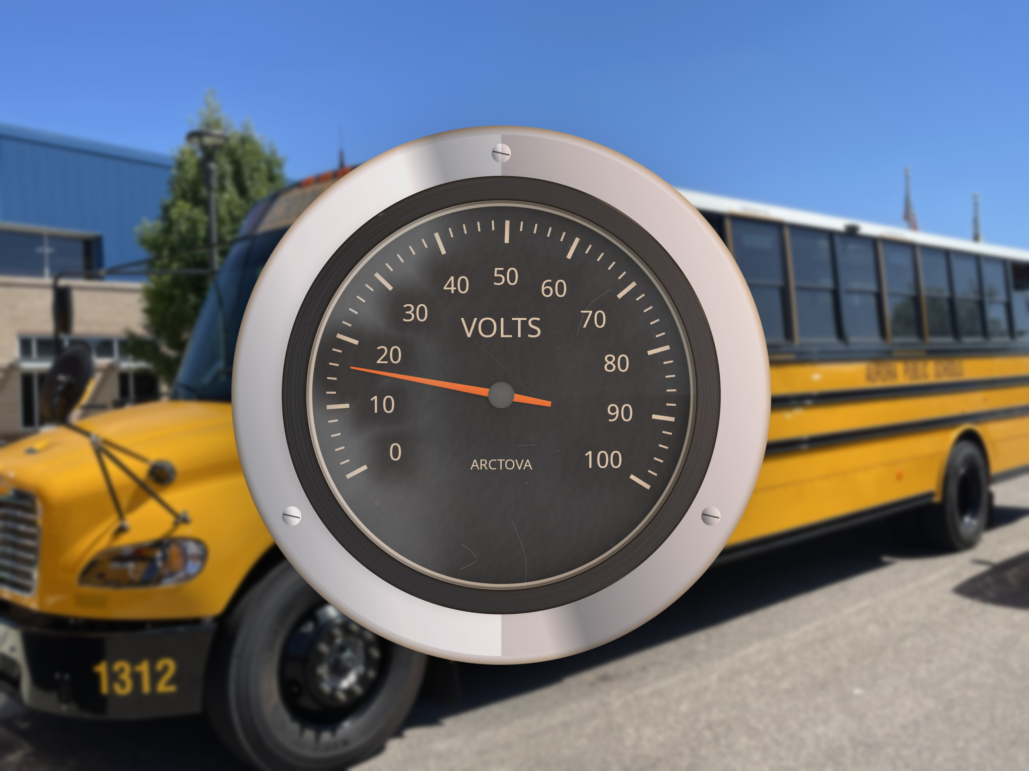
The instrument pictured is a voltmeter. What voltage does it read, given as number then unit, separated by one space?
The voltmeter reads 16 V
